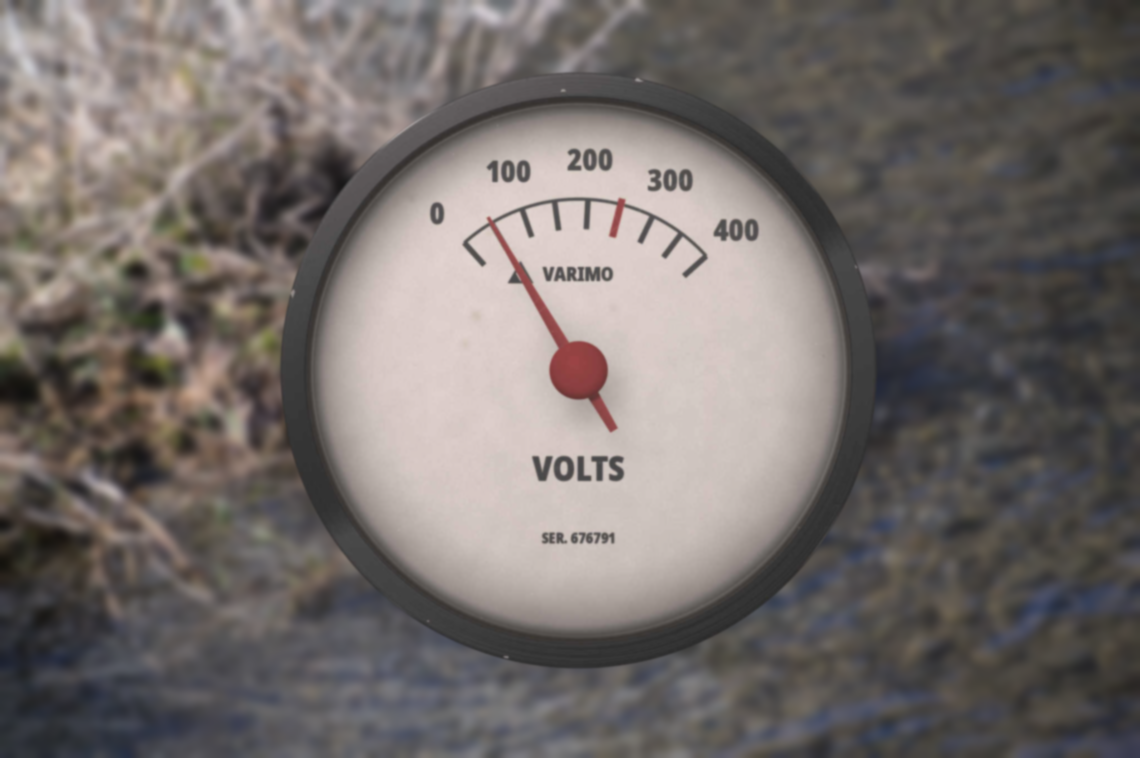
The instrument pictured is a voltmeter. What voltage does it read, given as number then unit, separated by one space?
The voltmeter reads 50 V
